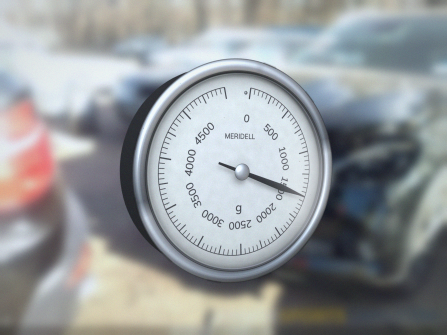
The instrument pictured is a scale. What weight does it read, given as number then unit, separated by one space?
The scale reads 1500 g
